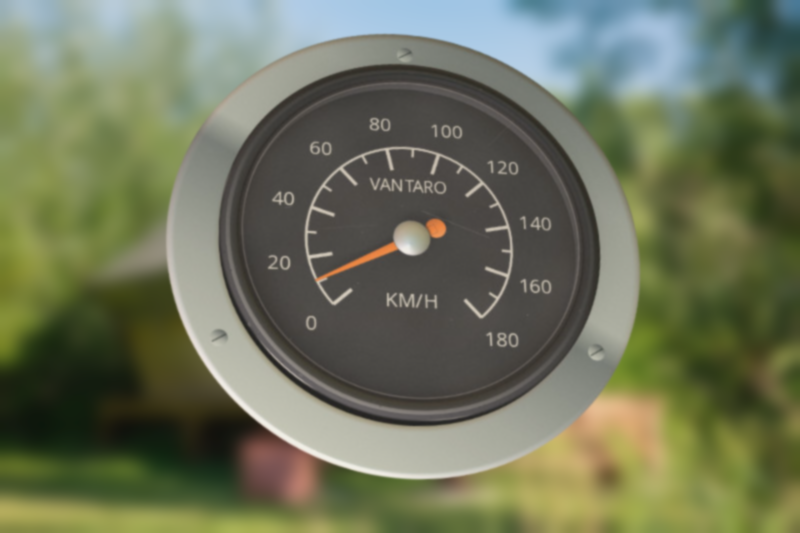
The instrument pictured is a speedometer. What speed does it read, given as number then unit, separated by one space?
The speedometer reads 10 km/h
